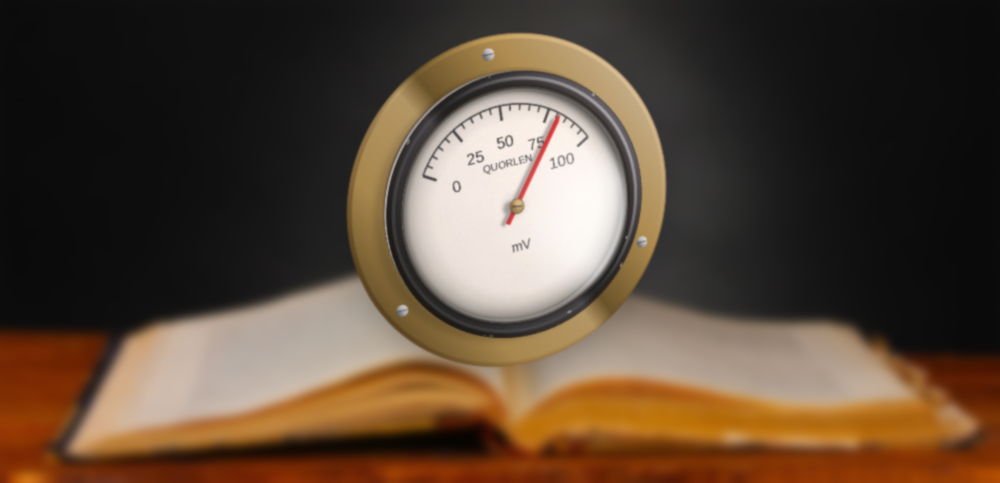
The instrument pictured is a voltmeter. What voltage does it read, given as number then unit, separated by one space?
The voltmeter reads 80 mV
